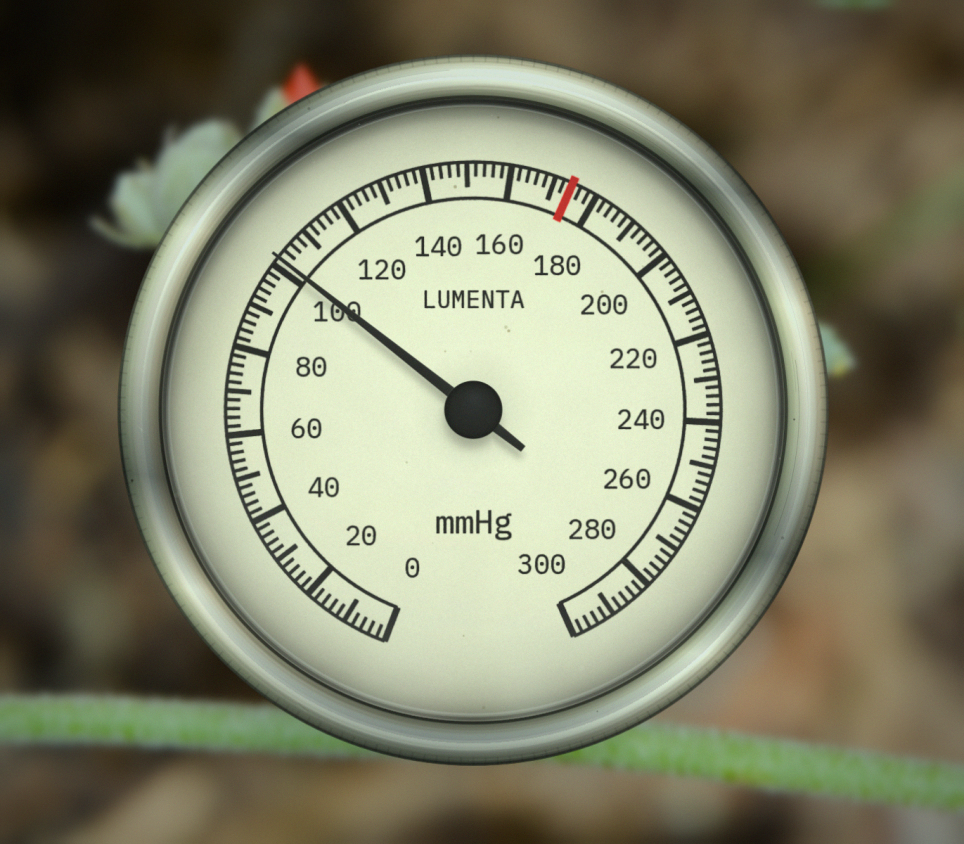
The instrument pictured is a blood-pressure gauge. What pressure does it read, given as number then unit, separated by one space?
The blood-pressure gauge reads 102 mmHg
